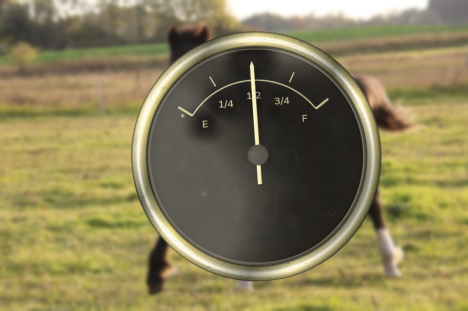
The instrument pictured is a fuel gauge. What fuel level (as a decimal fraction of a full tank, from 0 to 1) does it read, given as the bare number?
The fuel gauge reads 0.5
